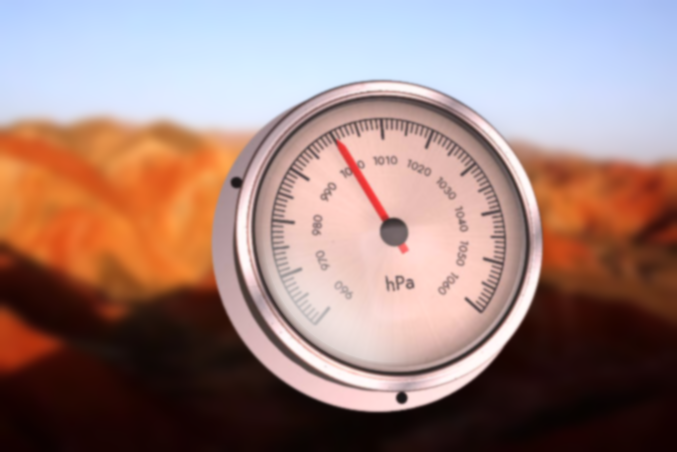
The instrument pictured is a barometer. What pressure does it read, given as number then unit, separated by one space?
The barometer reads 1000 hPa
